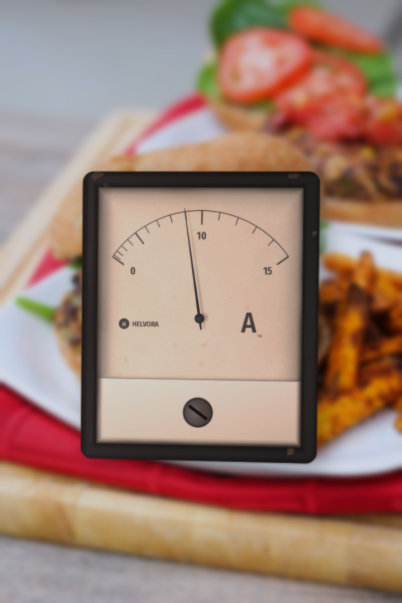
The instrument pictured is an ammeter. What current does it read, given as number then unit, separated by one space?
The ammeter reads 9 A
